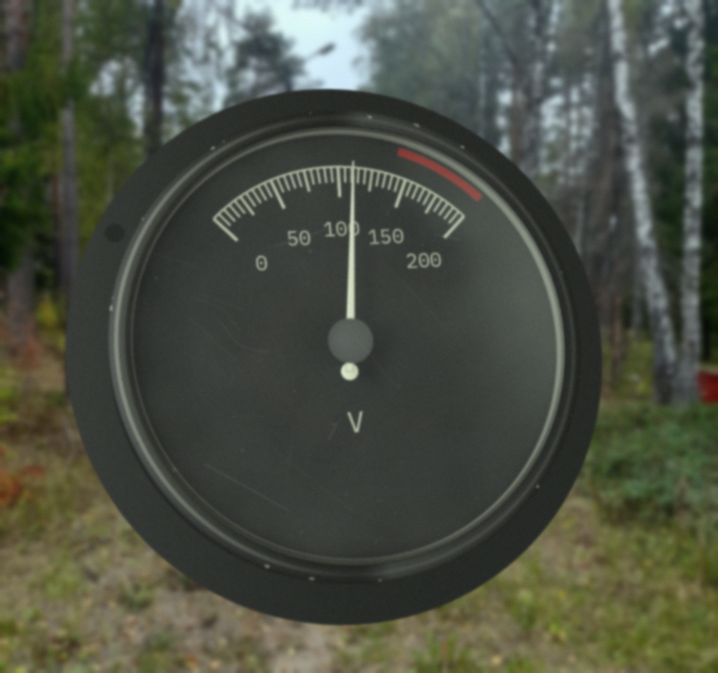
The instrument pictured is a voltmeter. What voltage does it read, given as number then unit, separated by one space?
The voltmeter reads 110 V
